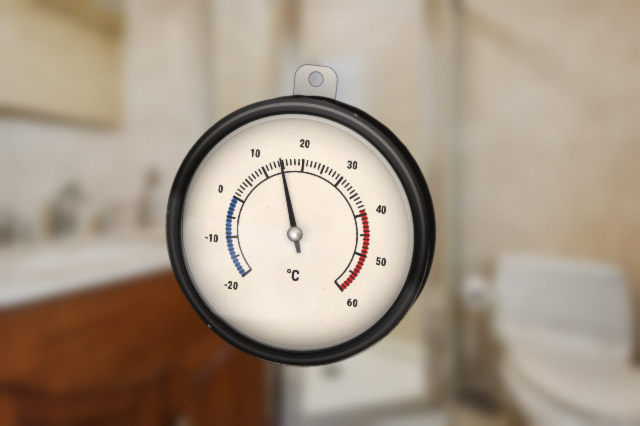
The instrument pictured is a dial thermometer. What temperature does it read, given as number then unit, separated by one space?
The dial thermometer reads 15 °C
